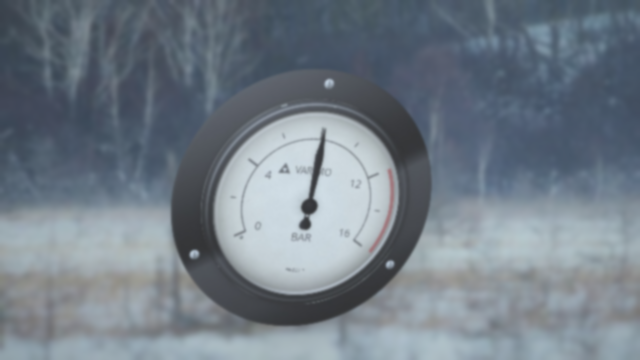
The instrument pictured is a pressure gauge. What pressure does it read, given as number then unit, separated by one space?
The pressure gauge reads 8 bar
